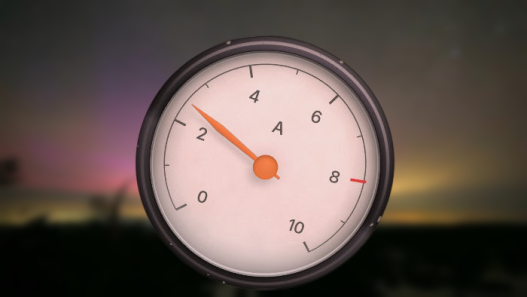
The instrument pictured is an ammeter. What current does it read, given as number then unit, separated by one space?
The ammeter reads 2.5 A
